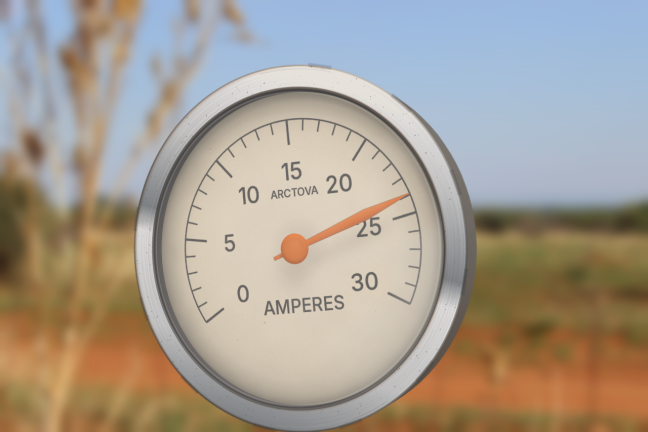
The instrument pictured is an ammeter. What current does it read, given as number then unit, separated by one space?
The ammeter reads 24 A
